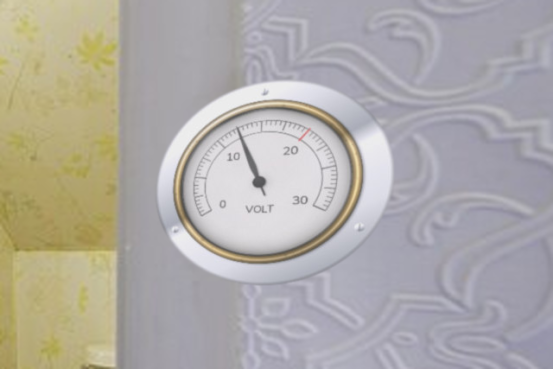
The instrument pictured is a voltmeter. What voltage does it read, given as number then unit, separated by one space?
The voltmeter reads 12.5 V
